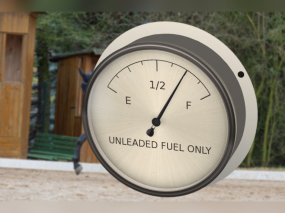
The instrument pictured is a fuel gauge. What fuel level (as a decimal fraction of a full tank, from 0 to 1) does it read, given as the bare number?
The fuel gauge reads 0.75
